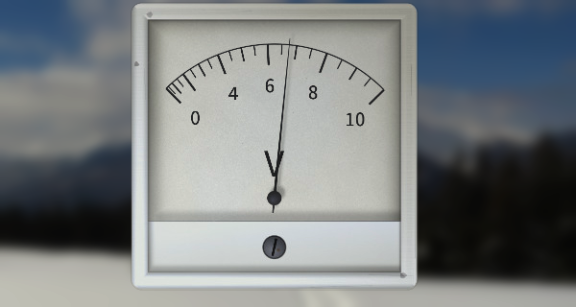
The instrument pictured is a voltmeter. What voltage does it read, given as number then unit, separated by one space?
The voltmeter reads 6.75 V
